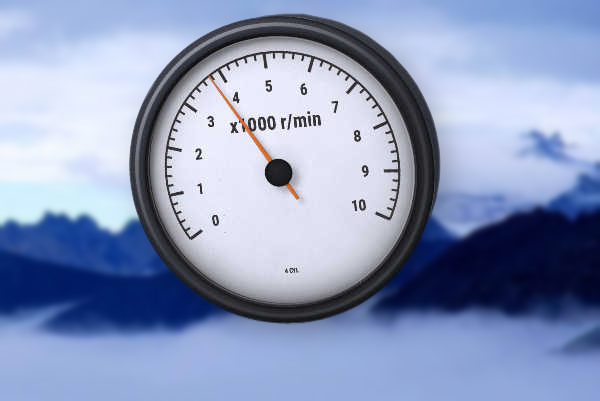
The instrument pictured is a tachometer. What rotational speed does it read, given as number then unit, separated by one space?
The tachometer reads 3800 rpm
